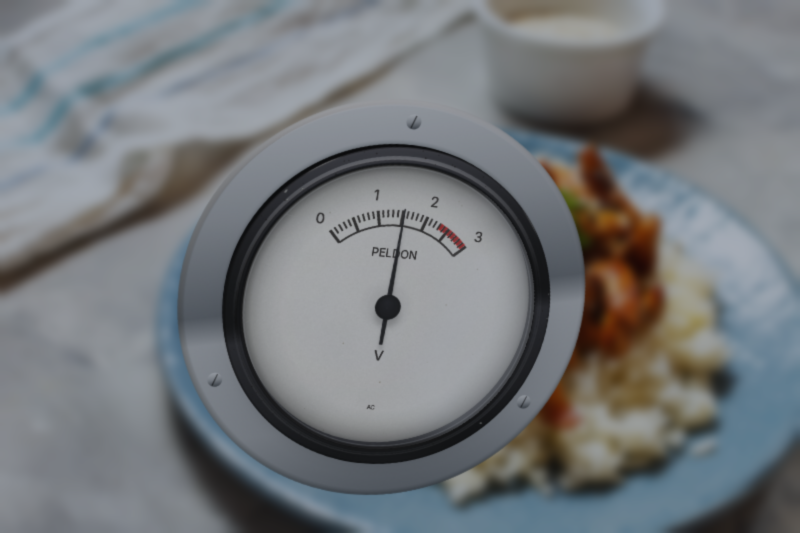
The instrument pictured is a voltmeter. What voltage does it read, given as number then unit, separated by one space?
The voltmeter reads 1.5 V
